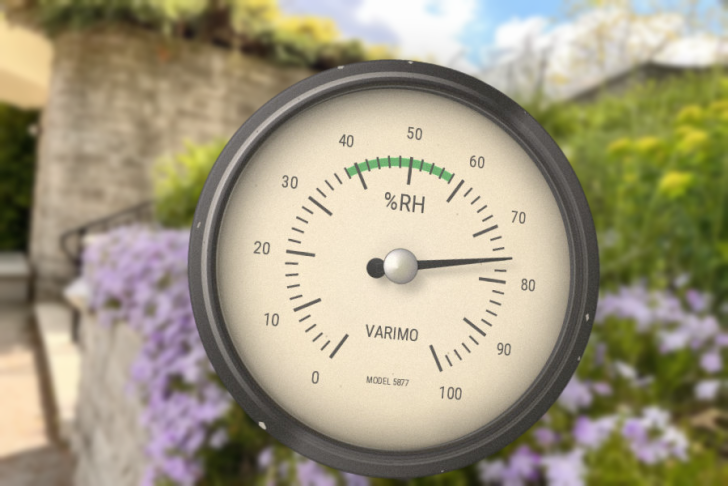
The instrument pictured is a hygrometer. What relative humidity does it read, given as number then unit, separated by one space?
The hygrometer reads 76 %
